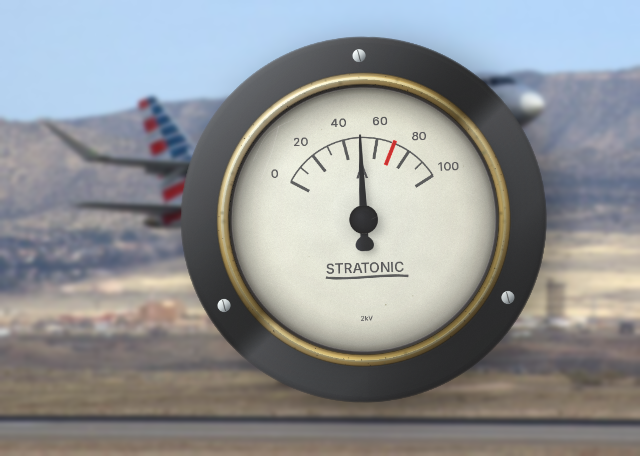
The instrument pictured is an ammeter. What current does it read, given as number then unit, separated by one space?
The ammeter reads 50 A
